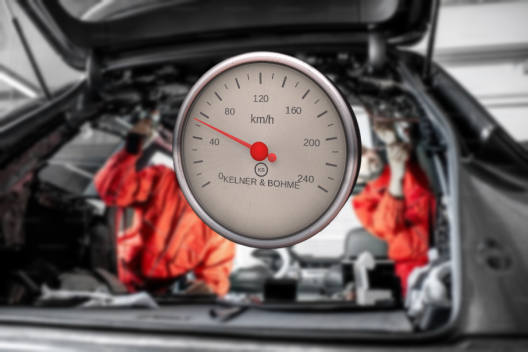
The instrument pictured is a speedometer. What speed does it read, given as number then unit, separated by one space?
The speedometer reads 55 km/h
